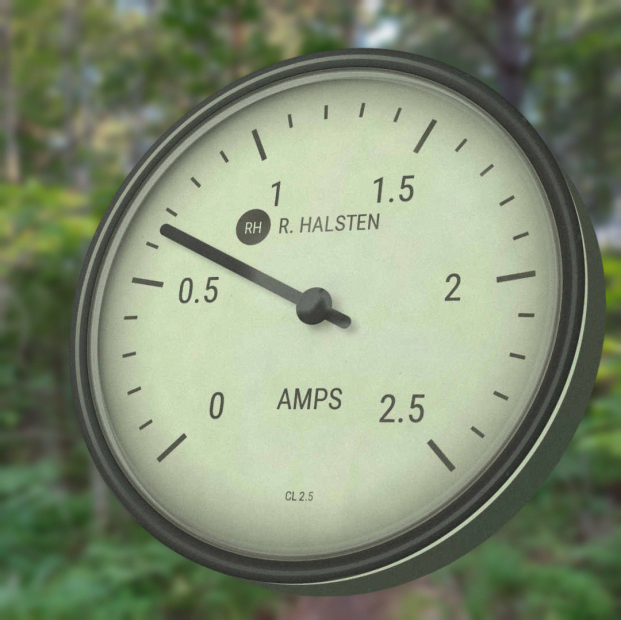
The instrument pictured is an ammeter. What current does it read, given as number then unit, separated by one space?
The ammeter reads 0.65 A
